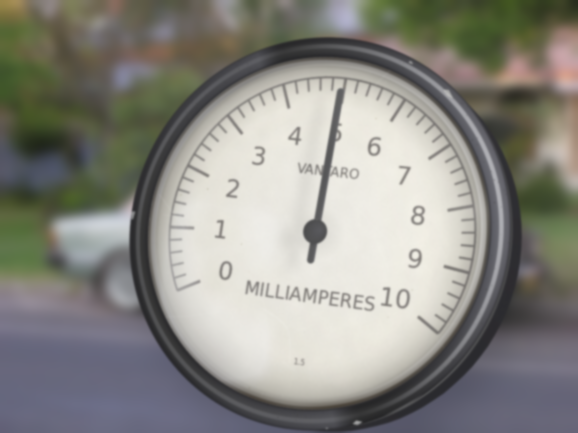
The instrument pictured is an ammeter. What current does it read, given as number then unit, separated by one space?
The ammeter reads 5 mA
